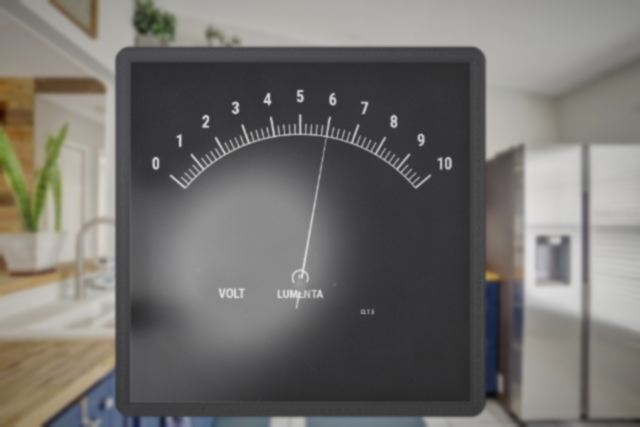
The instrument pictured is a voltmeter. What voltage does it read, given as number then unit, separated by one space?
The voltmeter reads 6 V
